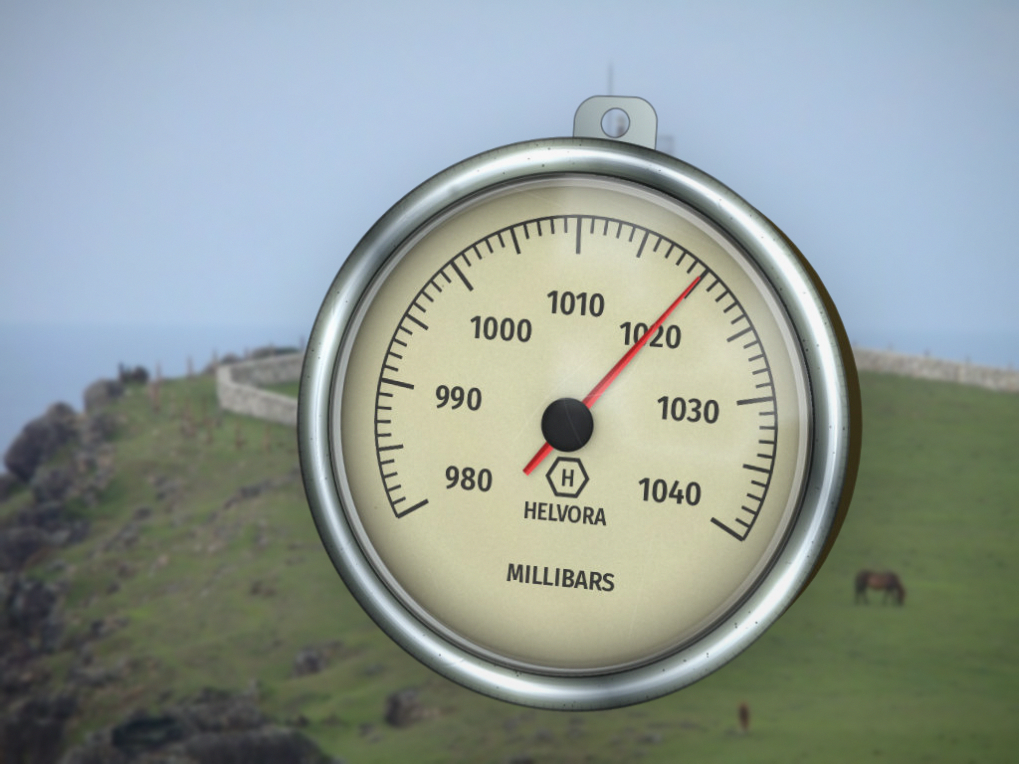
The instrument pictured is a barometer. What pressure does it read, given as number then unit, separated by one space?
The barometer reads 1020 mbar
